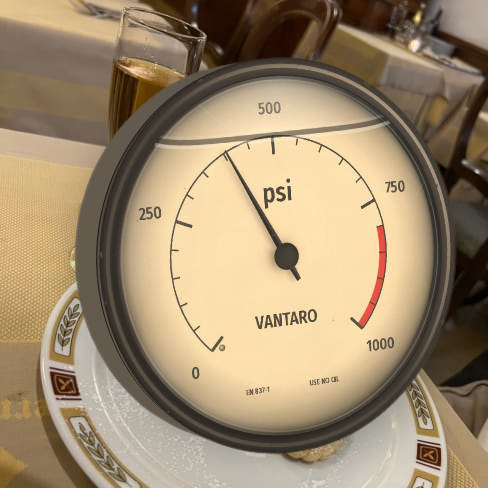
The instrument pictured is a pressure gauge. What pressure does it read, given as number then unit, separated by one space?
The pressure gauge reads 400 psi
